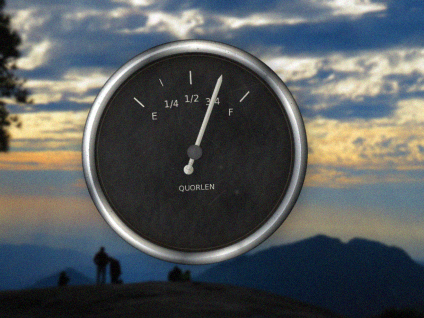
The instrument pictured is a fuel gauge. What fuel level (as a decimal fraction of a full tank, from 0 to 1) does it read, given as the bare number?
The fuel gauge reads 0.75
